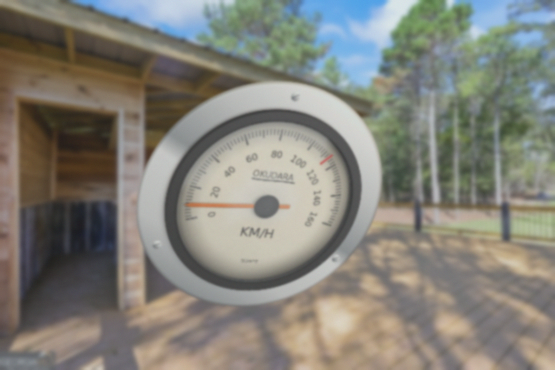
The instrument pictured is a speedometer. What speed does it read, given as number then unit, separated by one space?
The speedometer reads 10 km/h
